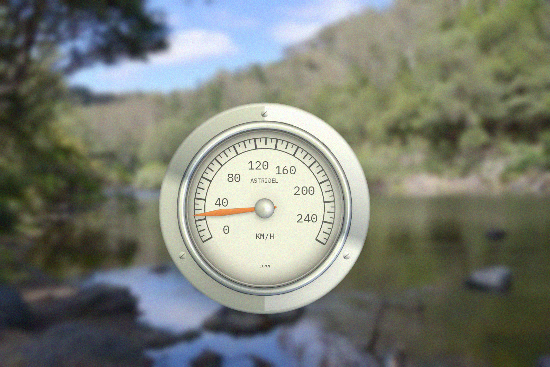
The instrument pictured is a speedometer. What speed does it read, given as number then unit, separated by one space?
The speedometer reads 25 km/h
